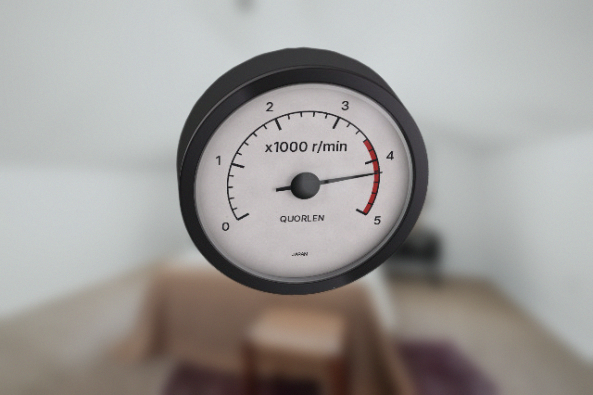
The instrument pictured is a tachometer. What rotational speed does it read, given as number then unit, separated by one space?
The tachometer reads 4200 rpm
